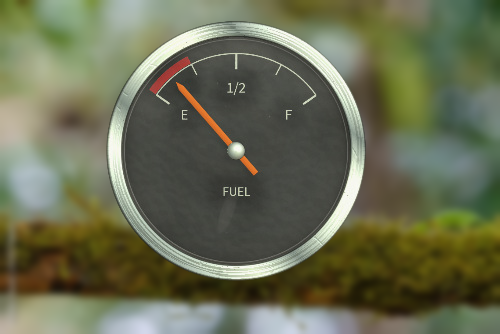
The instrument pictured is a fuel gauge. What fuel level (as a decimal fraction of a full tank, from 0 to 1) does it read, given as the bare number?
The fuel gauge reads 0.125
